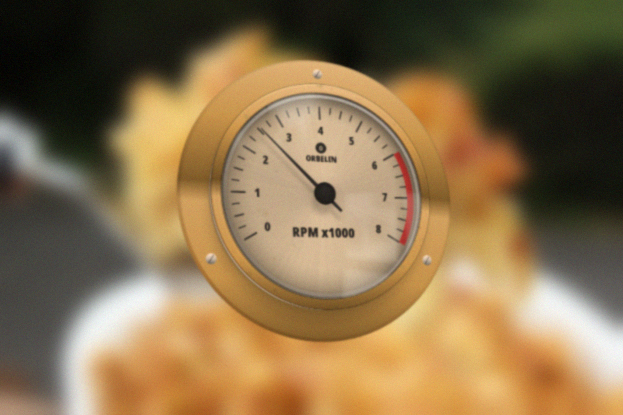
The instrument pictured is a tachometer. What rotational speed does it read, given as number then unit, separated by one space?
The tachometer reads 2500 rpm
